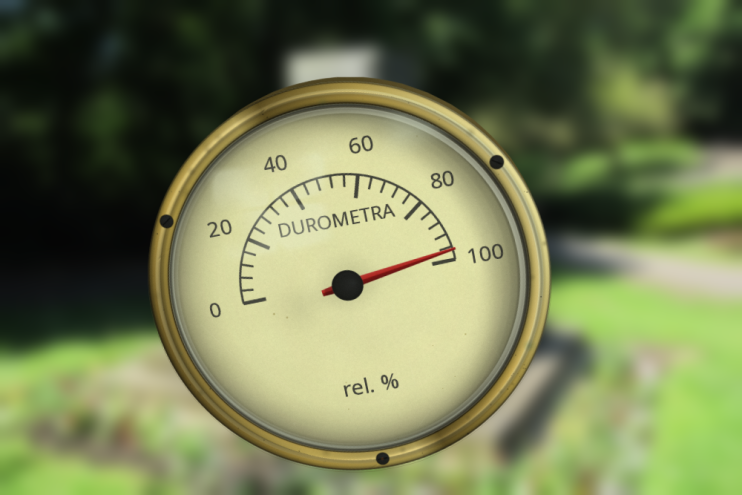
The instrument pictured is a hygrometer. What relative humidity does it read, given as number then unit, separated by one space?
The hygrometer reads 96 %
